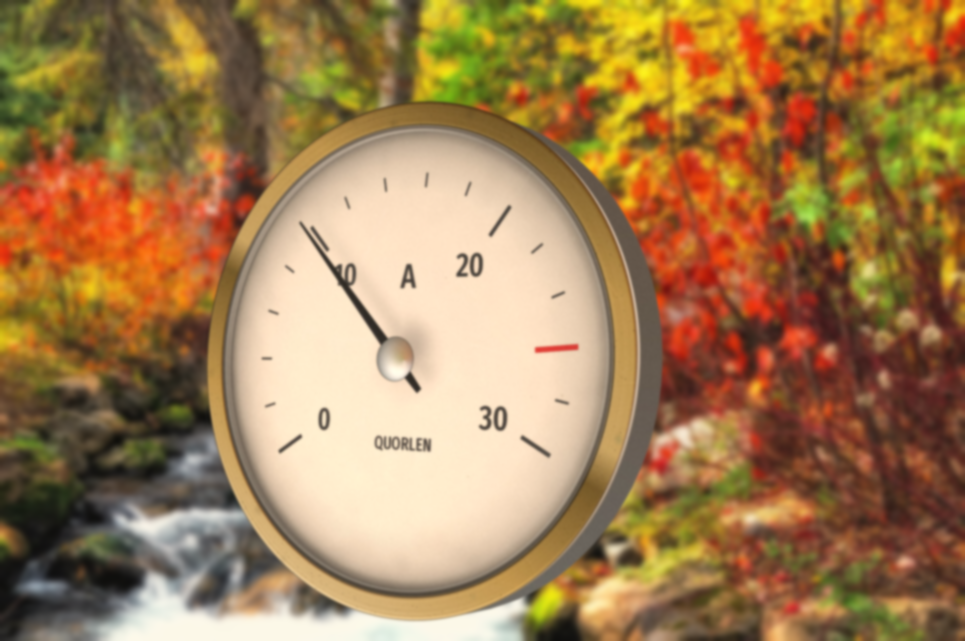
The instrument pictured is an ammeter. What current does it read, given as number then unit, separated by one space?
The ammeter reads 10 A
